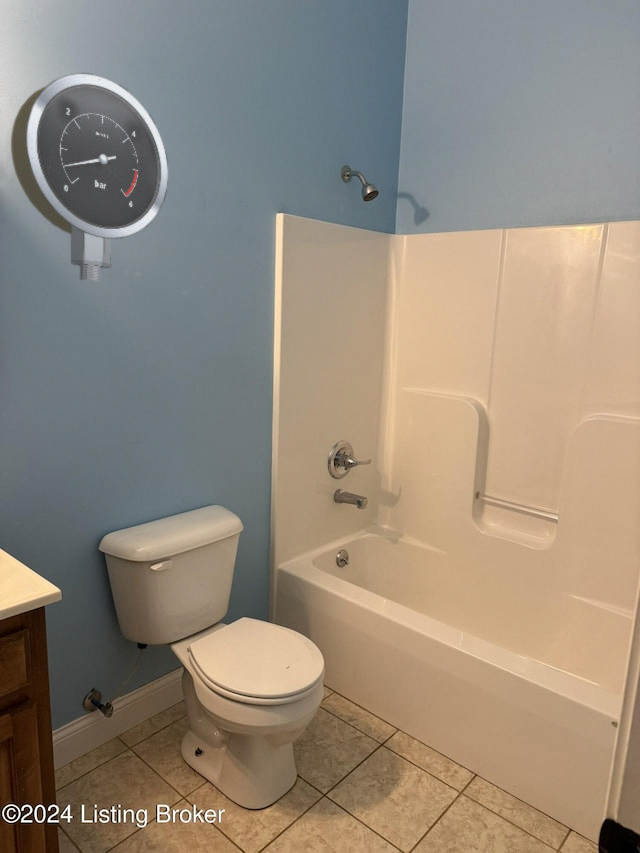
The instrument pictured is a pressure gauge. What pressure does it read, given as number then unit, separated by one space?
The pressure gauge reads 0.5 bar
